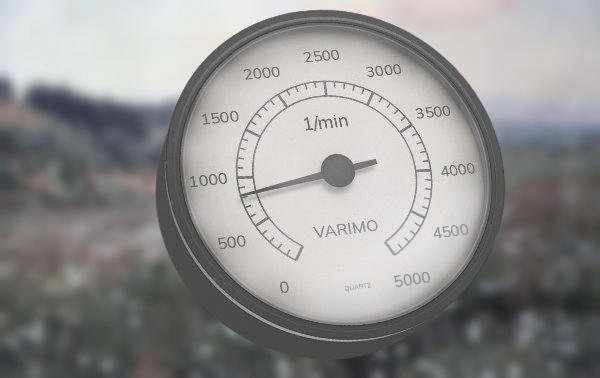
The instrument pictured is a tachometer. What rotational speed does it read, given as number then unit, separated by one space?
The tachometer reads 800 rpm
